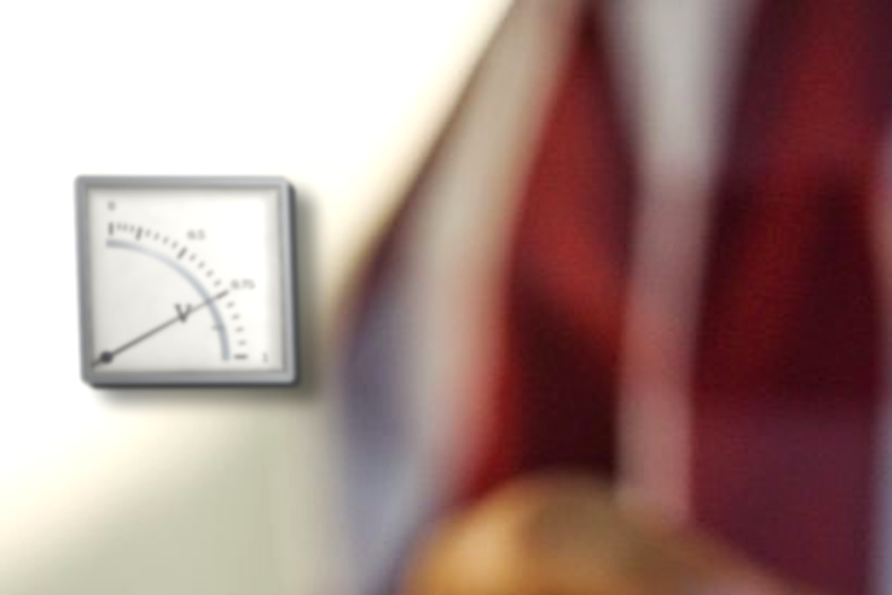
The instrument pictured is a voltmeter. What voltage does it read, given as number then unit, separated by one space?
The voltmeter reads 0.75 V
